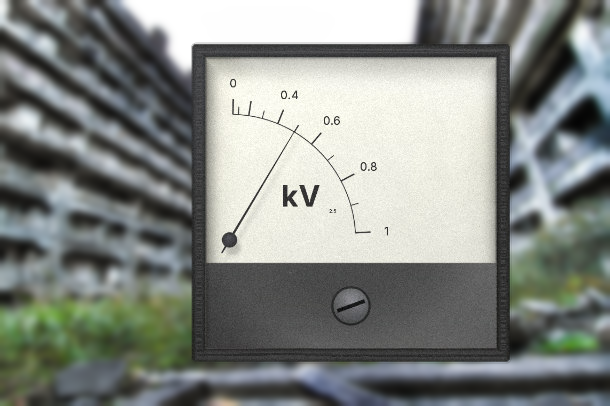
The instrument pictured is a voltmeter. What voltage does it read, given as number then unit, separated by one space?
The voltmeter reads 0.5 kV
